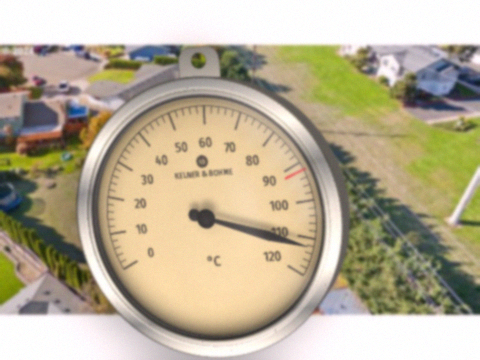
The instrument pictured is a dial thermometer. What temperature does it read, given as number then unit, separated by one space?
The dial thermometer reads 112 °C
